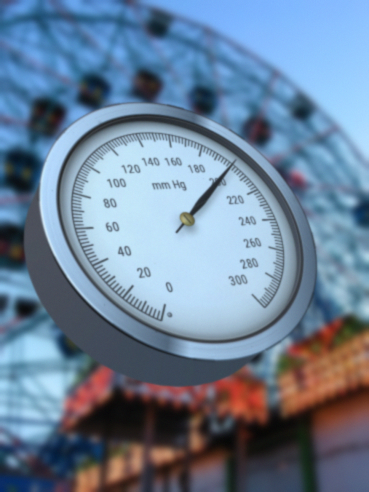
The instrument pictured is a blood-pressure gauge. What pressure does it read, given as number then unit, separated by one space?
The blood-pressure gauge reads 200 mmHg
